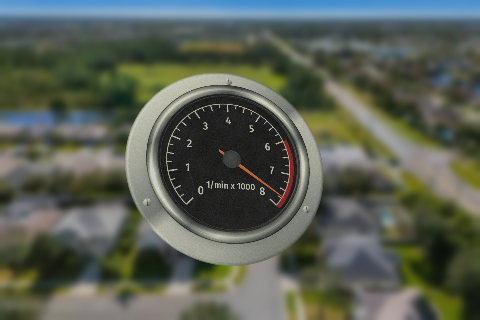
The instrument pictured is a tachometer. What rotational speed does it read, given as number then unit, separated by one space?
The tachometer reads 7750 rpm
